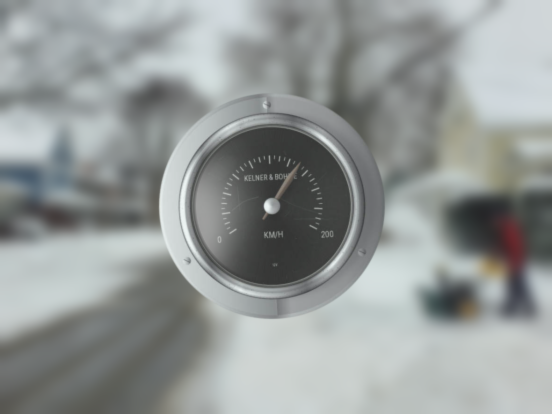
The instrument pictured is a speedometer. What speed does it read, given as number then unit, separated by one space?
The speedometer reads 130 km/h
